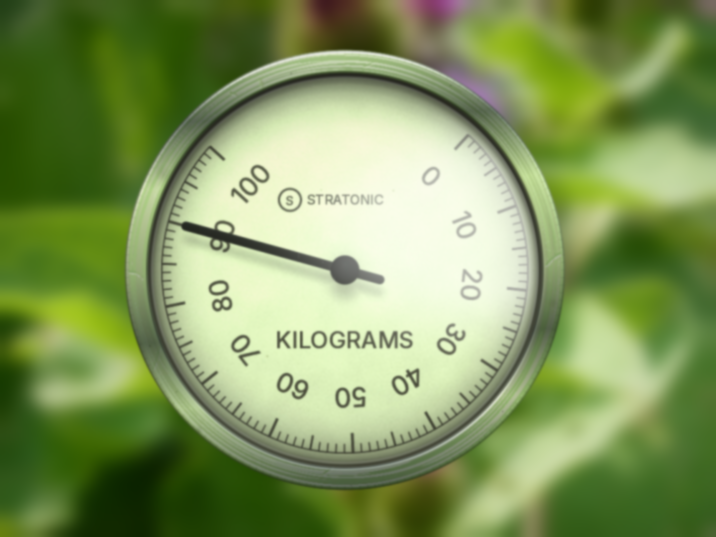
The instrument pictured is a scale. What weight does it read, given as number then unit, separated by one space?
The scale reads 90 kg
